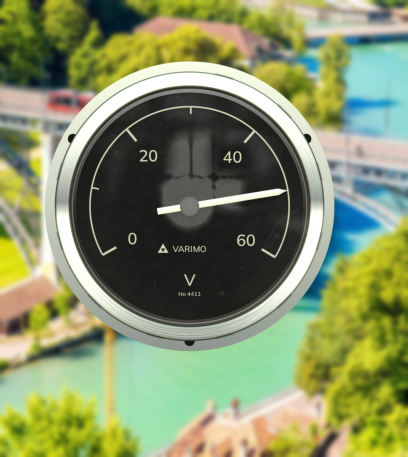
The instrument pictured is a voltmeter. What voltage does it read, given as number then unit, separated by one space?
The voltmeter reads 50 V
